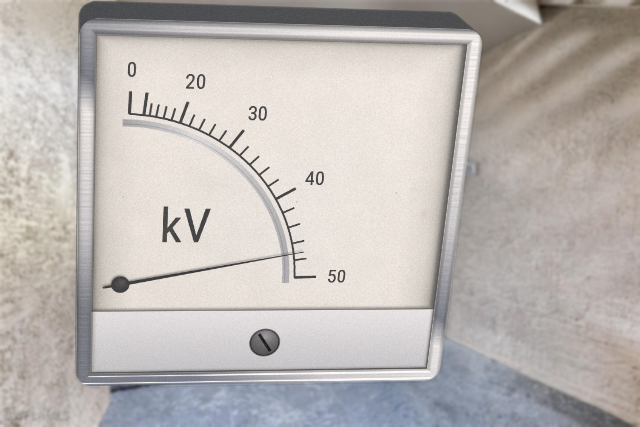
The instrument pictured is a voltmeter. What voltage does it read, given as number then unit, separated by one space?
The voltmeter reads 47 kV
